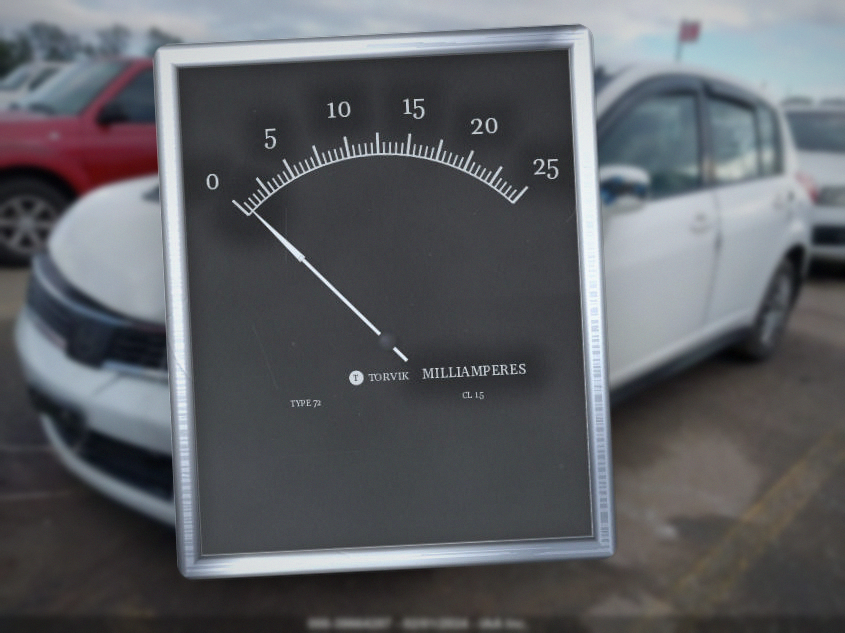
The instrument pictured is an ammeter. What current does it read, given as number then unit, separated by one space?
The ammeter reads 0.5 mA
